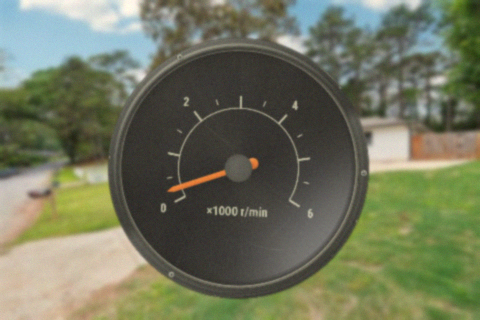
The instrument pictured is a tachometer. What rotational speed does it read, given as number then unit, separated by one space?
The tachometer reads 250 rpm
